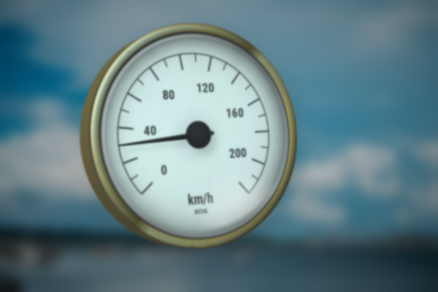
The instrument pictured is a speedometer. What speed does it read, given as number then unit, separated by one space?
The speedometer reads 30 km/h
